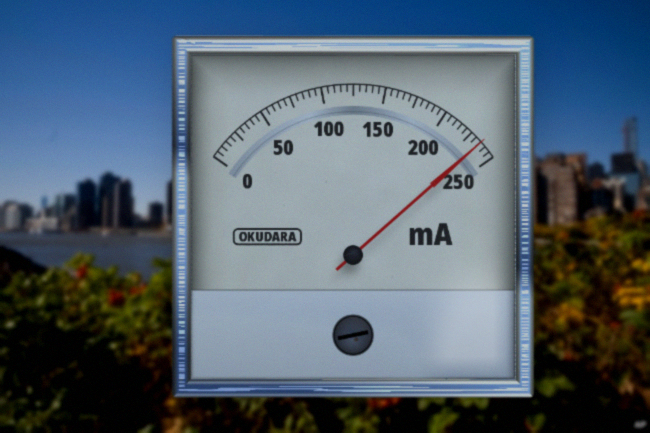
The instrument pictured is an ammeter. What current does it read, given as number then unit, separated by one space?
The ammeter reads 235 mA
